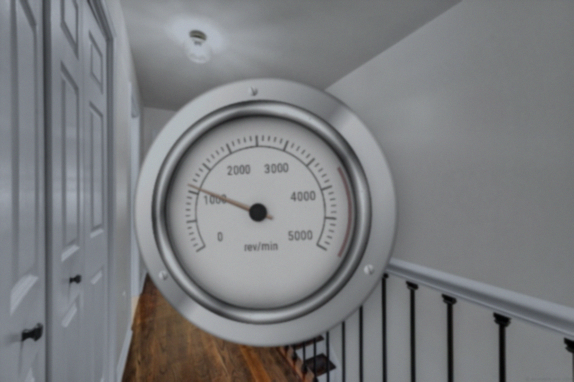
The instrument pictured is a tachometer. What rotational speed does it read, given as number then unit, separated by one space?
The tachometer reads 1100 rpm
